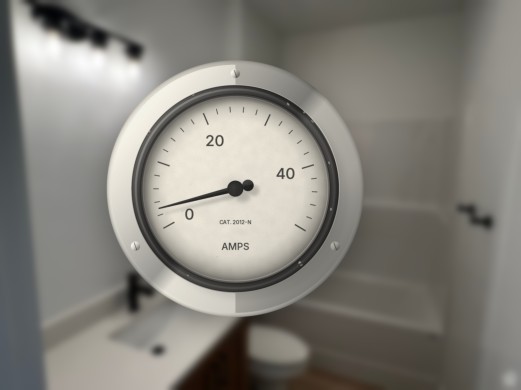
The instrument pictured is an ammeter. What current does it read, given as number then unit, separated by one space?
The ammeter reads 3 A
